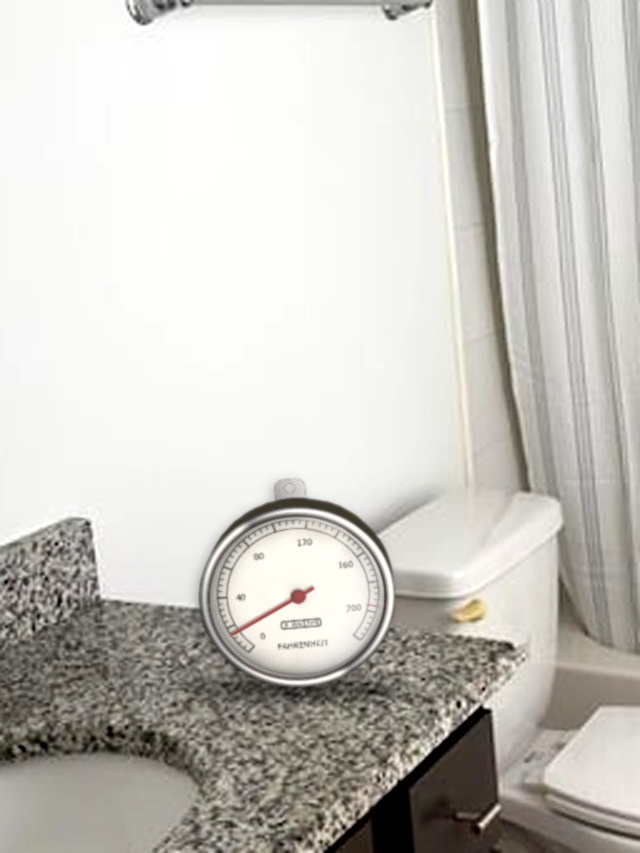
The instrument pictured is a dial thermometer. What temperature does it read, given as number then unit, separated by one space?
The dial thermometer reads 16 °F
